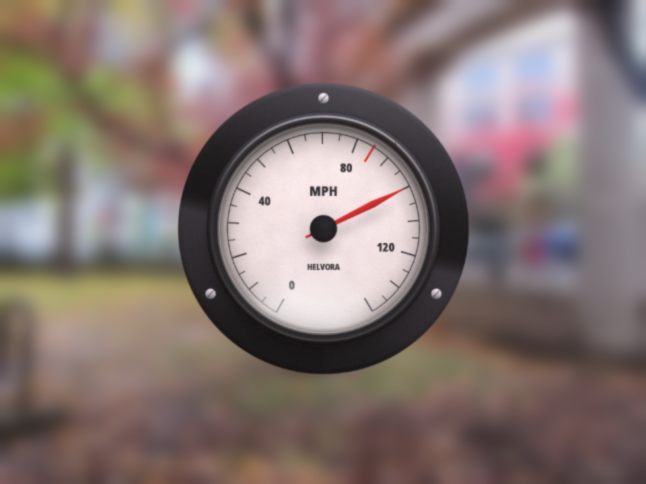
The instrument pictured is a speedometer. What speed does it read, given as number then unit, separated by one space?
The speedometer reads 100 mph
